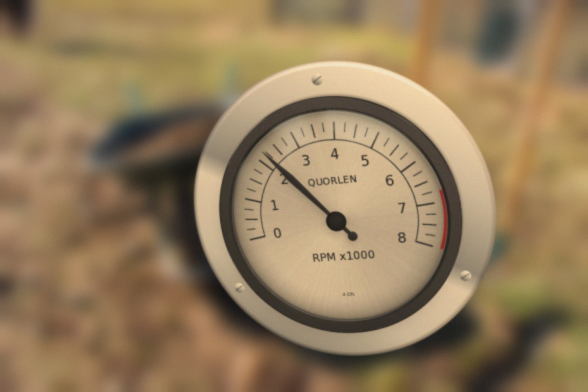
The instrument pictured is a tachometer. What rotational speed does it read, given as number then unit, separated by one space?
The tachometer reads 2250 rpm
